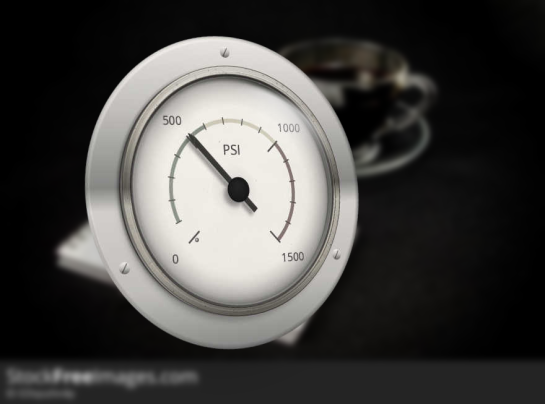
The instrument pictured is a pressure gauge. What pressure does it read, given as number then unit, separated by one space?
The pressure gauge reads 500 psi
